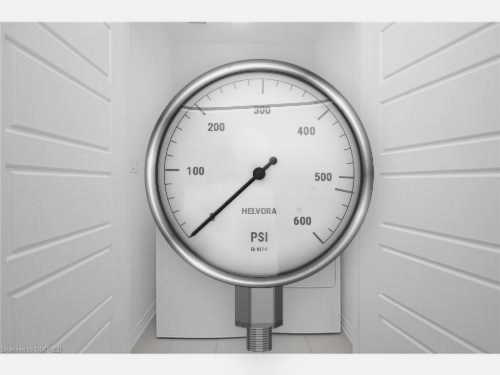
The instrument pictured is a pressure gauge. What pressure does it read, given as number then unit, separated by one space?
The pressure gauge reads 0 psi
